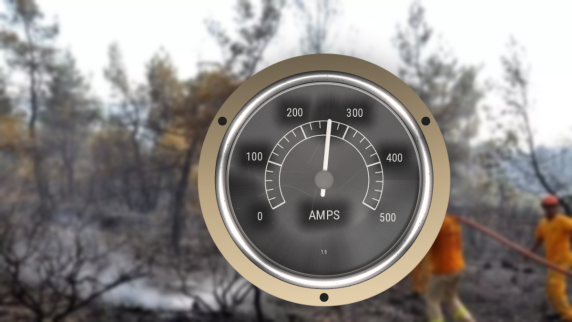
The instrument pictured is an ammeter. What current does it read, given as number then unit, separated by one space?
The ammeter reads 260 A
